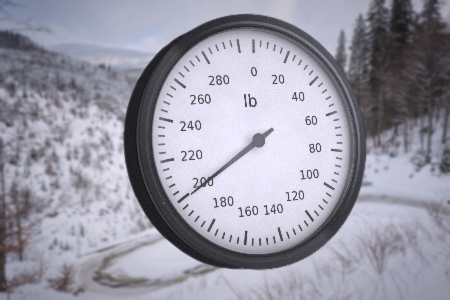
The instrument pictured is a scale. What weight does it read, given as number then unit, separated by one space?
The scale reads 200 lb
